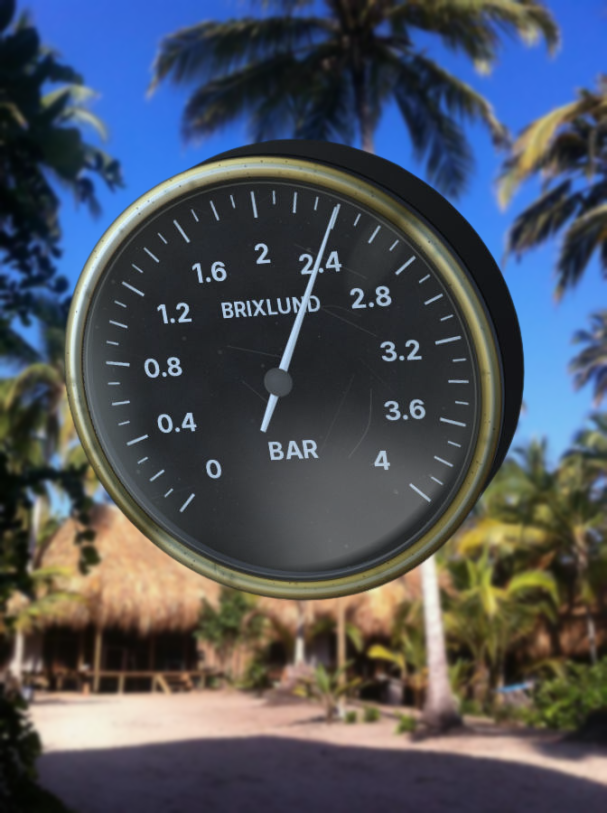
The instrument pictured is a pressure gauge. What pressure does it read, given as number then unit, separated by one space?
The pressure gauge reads 2.4 bar
